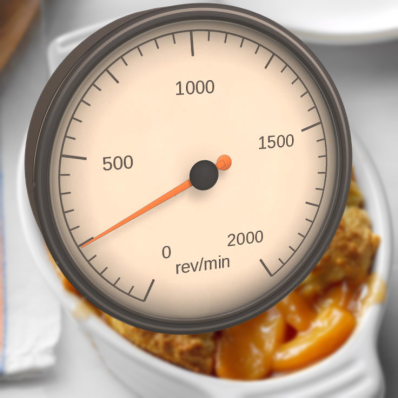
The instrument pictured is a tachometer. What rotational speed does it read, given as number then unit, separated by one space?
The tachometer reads 250 rpm
